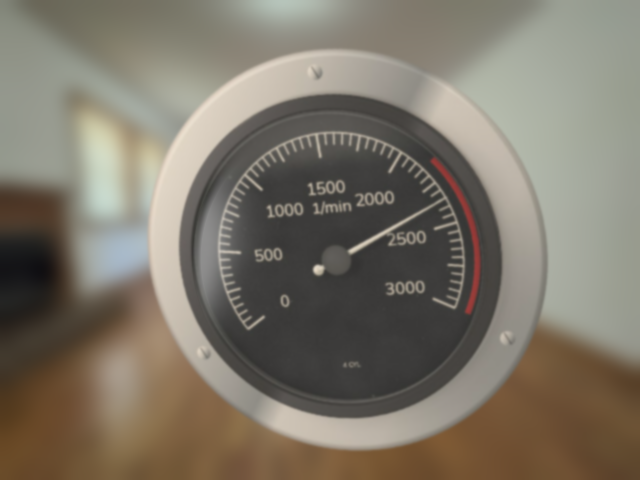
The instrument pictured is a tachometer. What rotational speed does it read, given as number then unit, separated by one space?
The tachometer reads 2350 rpm
